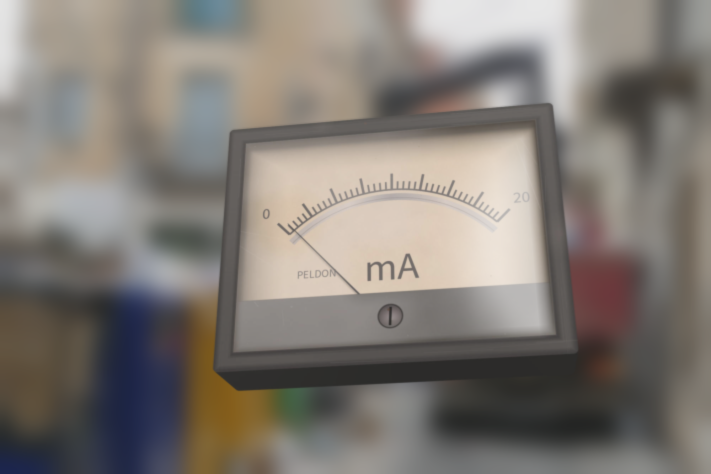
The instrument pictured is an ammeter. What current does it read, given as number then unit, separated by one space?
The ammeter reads 0.5 mA
